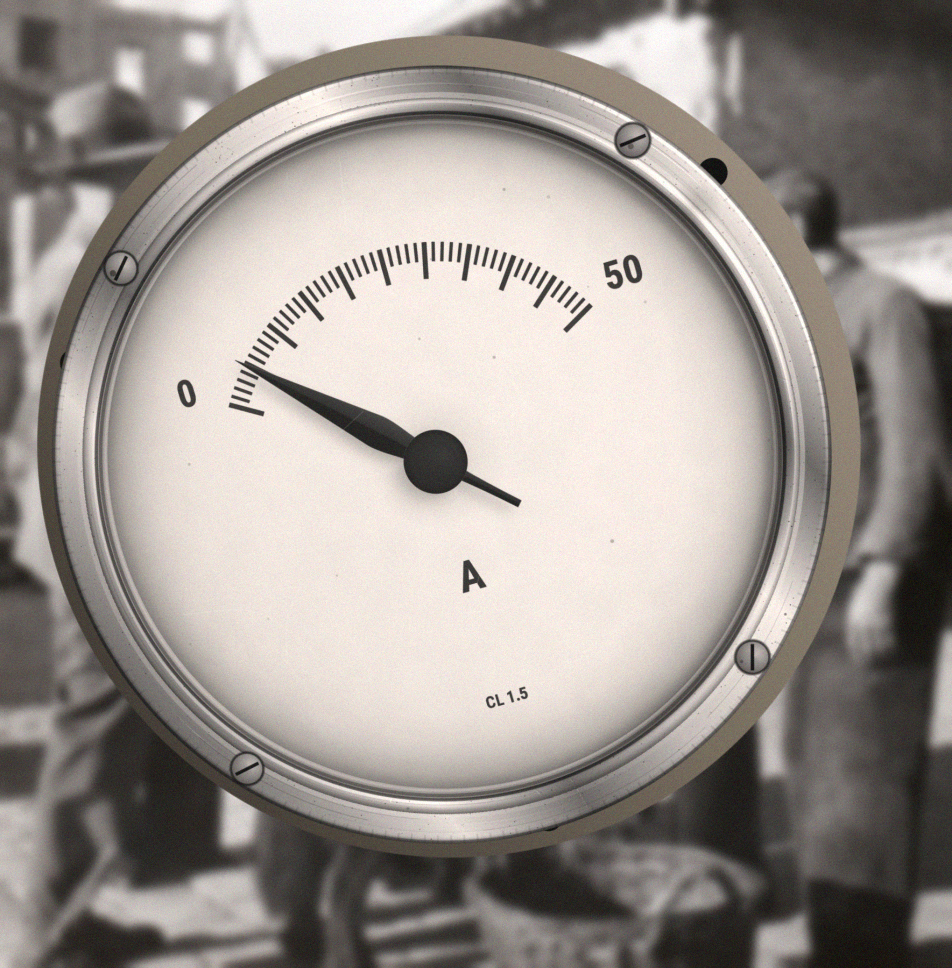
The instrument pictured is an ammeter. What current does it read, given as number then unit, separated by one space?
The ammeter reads 5 A
